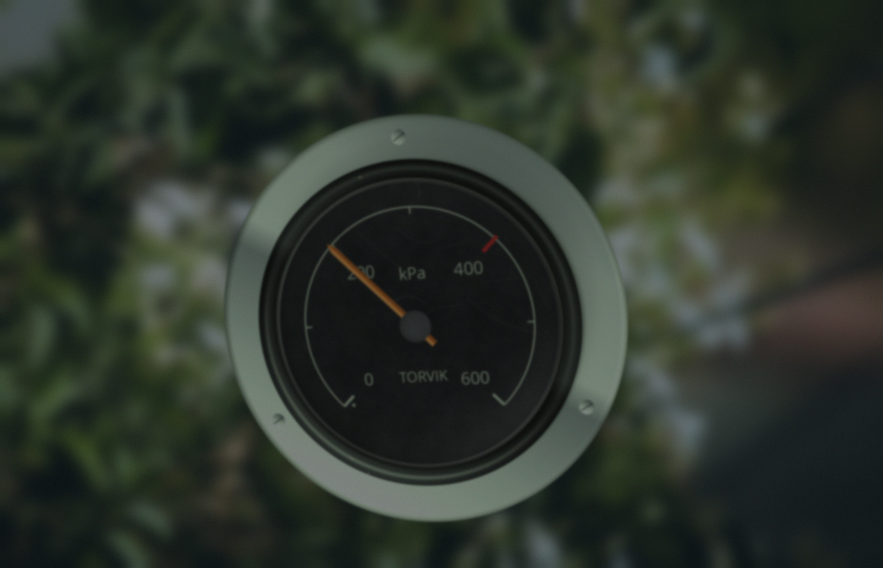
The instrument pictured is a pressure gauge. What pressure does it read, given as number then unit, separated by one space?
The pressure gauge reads 200 kPa
